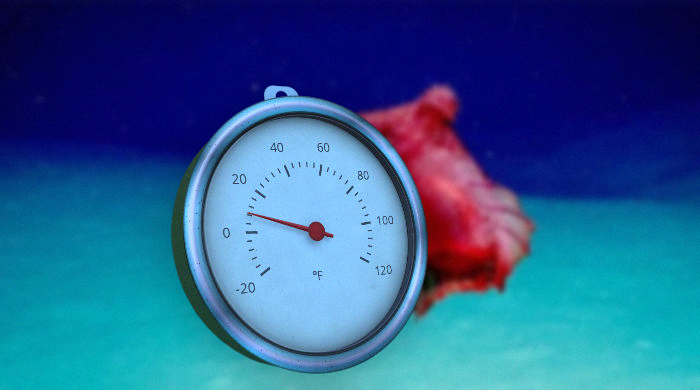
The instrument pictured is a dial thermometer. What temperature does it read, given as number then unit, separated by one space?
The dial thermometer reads 8 °F
